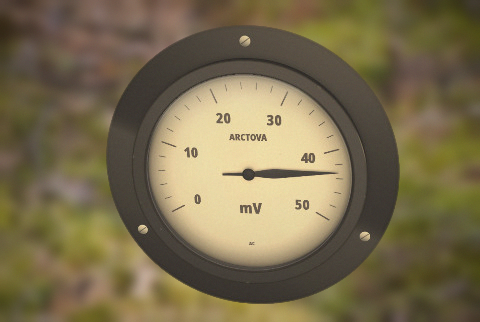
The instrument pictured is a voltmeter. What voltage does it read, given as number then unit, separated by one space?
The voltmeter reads 43 mV
